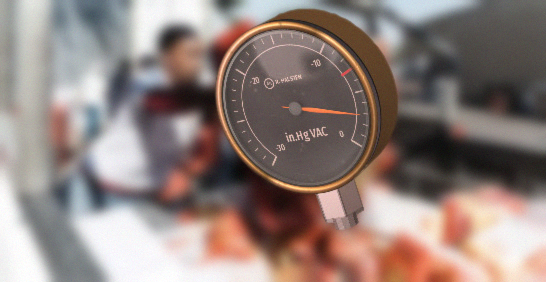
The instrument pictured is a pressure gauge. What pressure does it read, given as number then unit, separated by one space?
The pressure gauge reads -3 inHg
